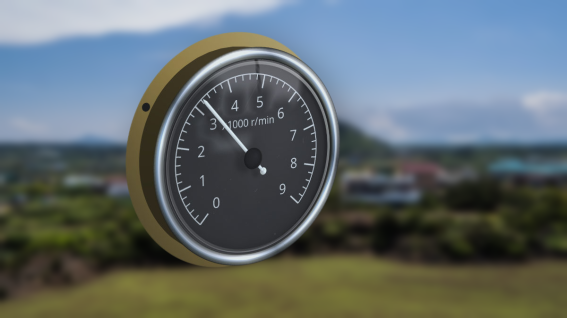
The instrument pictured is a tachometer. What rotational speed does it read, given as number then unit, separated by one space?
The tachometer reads 3200 rpm
